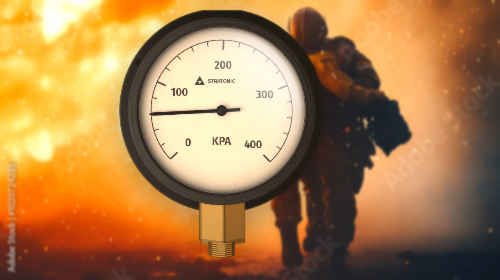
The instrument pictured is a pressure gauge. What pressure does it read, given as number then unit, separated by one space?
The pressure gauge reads 60 kPa
